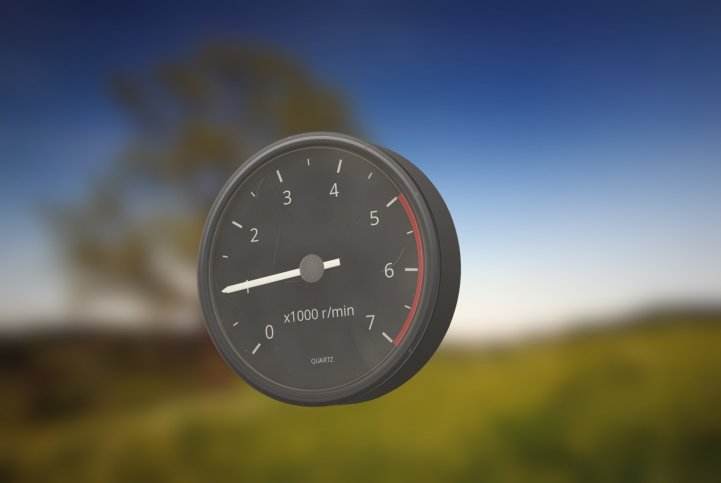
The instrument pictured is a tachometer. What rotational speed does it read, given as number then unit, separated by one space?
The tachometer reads 1000 rpm
